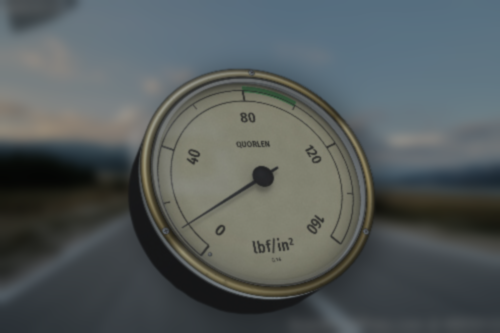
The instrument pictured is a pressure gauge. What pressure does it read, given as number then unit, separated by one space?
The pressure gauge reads 10 psi
